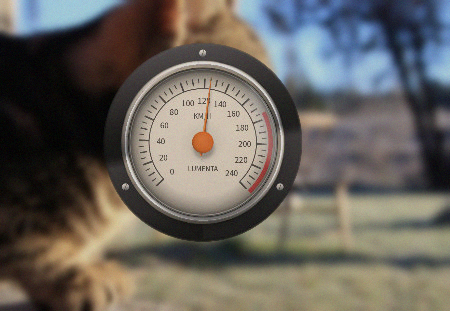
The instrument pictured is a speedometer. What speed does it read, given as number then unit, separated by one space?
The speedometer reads 125 km/h
